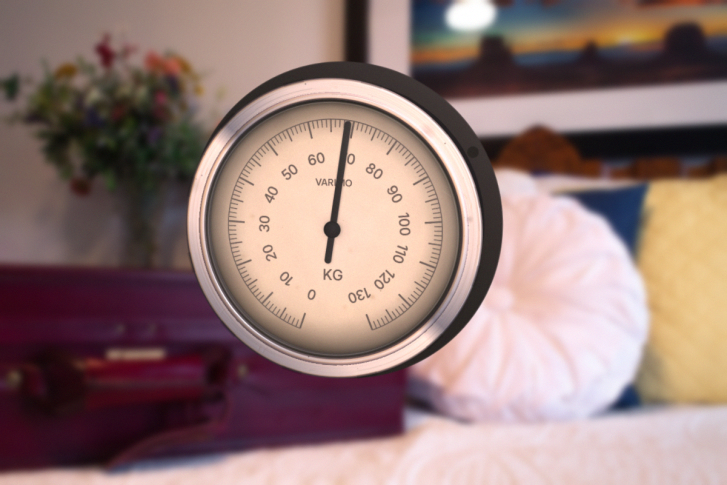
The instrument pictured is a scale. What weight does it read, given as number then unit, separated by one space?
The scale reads 69 kg
